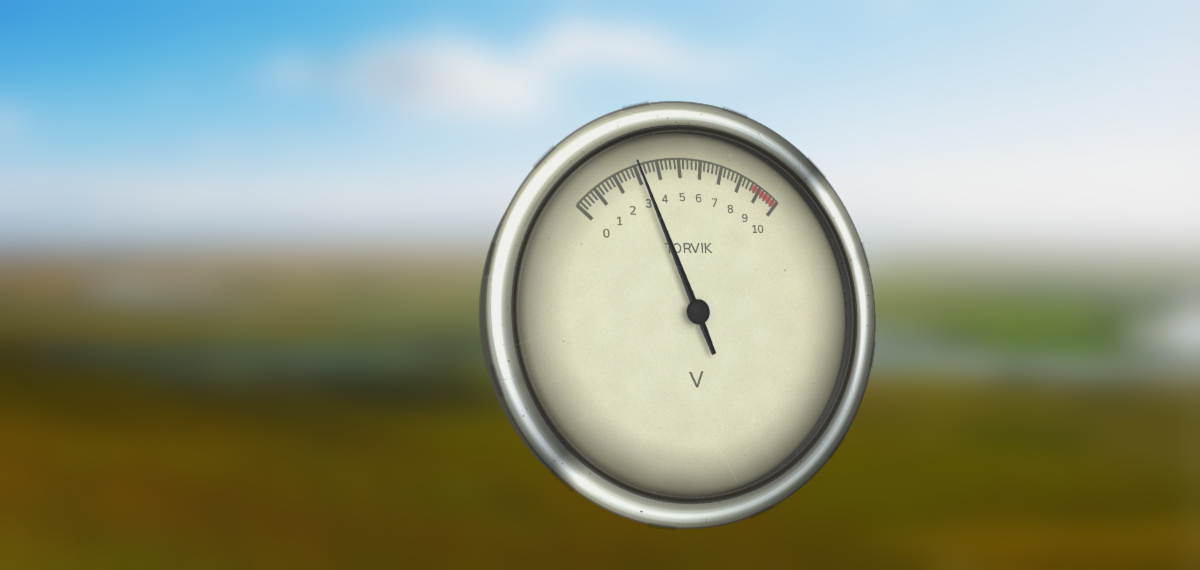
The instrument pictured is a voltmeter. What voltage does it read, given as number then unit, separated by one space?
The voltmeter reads 3 V
